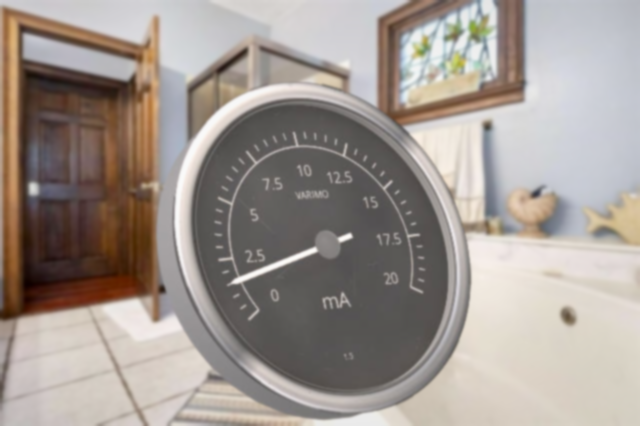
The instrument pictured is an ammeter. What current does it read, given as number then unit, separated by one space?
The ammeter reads 1.5 mA
